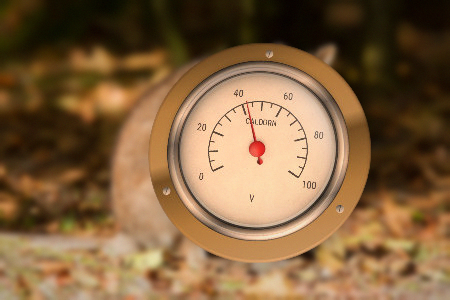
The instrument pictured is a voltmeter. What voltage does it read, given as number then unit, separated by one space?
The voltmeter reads 42.5 V
